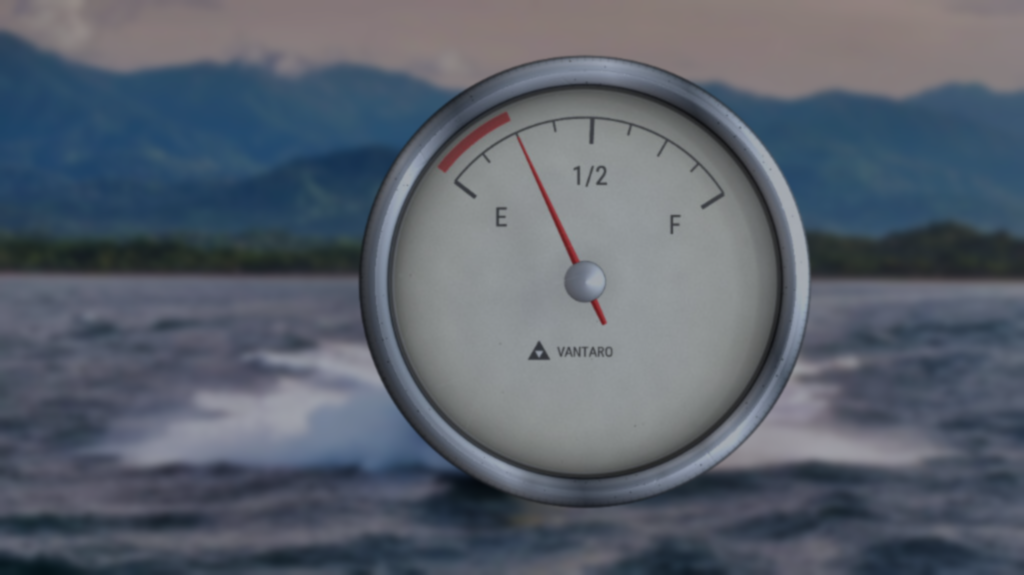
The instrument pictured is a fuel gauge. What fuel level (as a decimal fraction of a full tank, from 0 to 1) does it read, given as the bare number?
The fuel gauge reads 0.25
